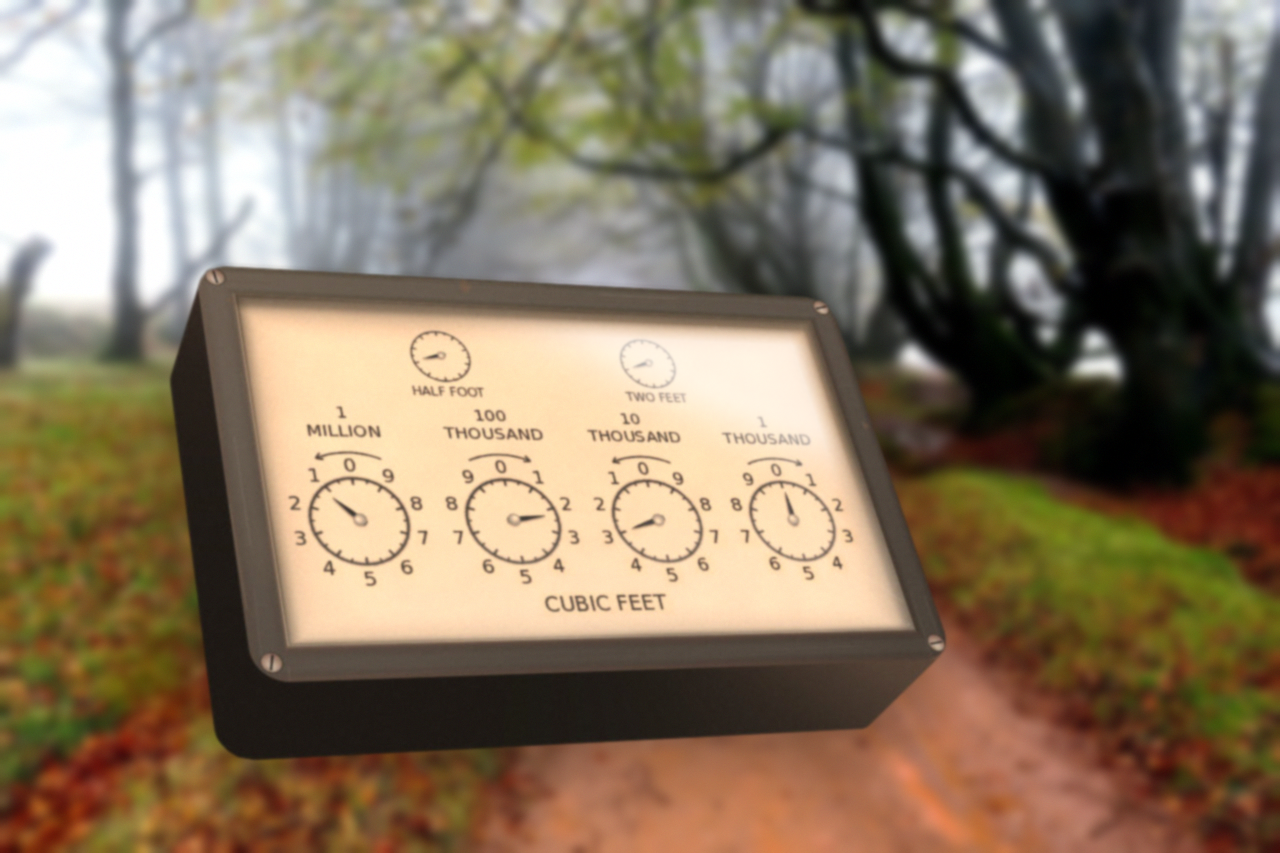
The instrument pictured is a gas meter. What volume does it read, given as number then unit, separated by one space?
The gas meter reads 123000 ft³
